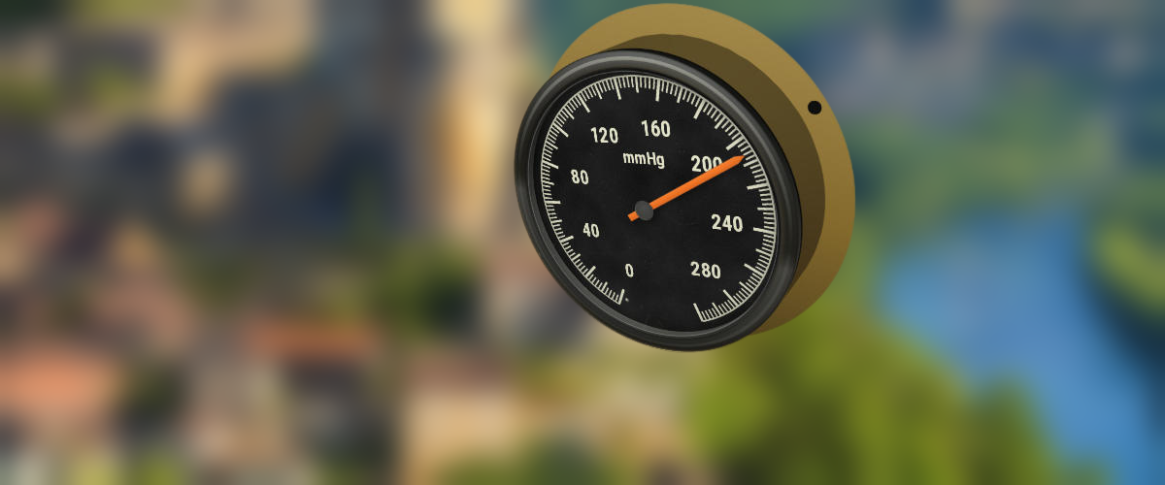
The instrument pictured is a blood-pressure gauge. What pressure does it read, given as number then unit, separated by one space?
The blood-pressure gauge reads 206 mmHg
